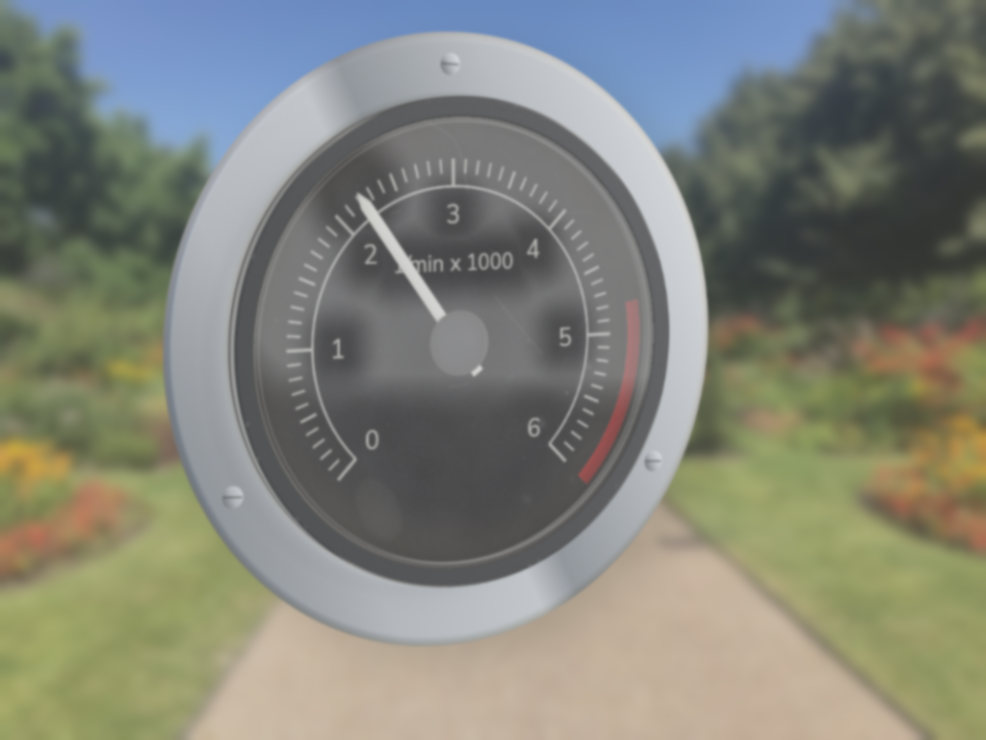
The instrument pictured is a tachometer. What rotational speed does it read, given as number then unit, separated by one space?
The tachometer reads 2200 rpm
